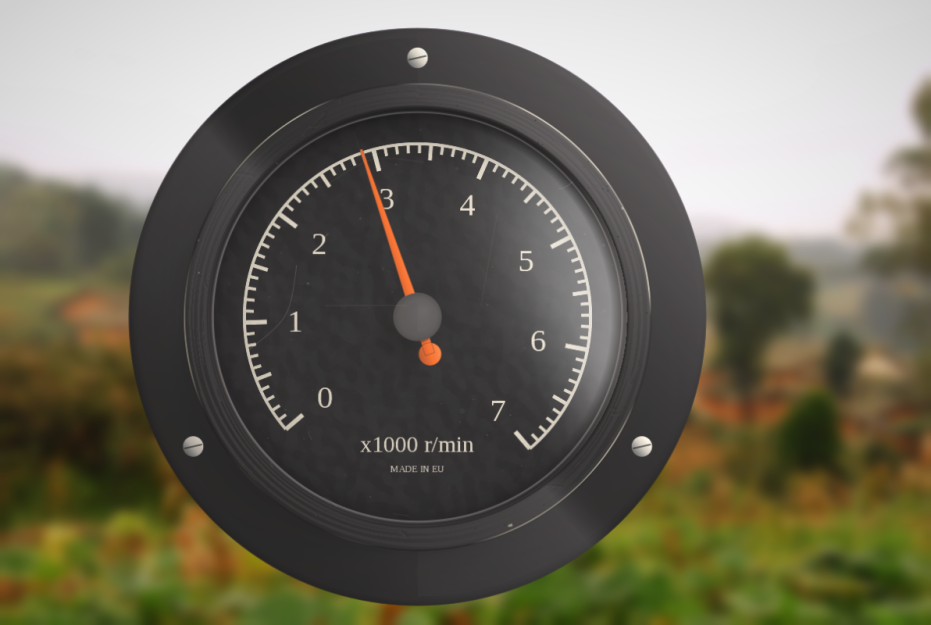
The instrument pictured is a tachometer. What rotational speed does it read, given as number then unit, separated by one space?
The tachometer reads 2900 rpm
